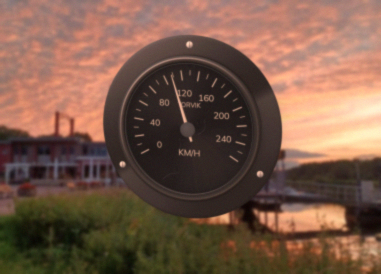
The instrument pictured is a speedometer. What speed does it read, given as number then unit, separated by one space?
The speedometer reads 110 km/h
